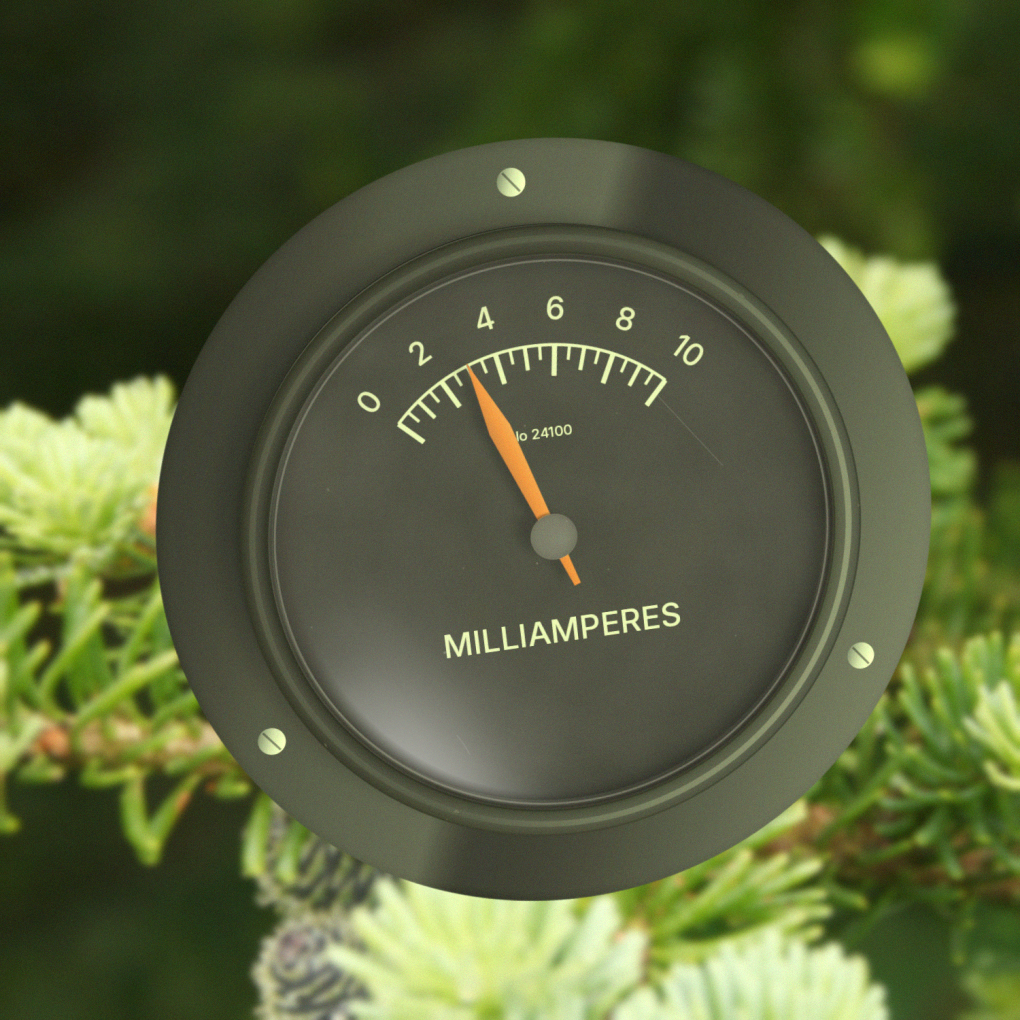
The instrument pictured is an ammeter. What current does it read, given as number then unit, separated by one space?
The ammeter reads 3 mA
